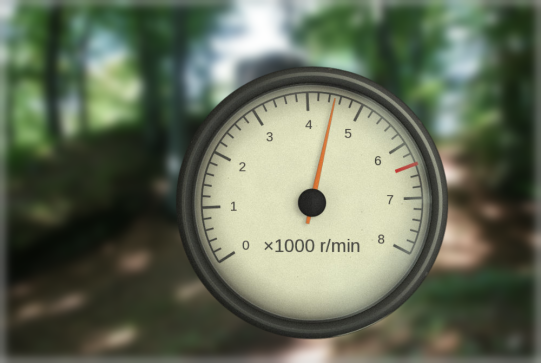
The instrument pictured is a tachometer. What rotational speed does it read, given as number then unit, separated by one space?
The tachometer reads 4500 rpm
